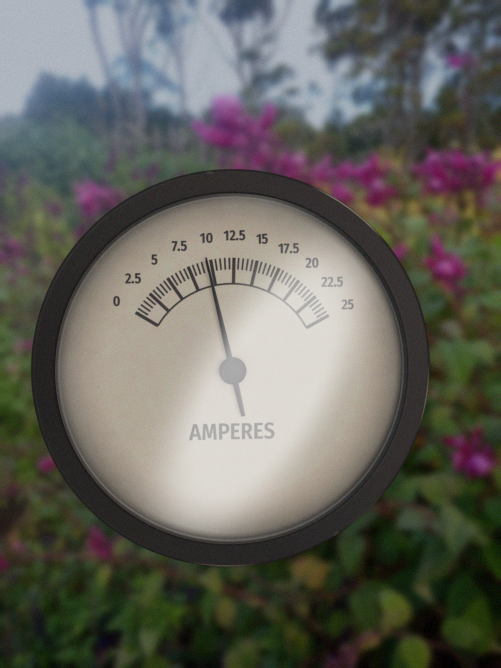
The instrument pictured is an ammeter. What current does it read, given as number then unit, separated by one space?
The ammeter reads 9.5 A
